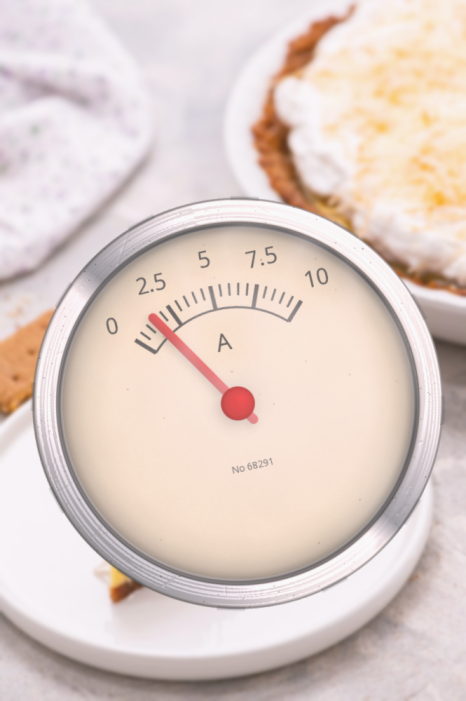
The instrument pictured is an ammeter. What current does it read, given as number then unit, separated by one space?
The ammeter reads 1.5 A
